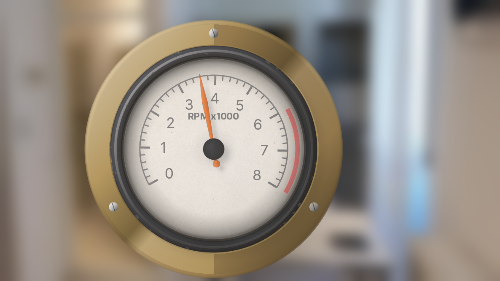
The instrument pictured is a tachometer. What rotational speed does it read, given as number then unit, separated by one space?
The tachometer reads 3600 rpm
